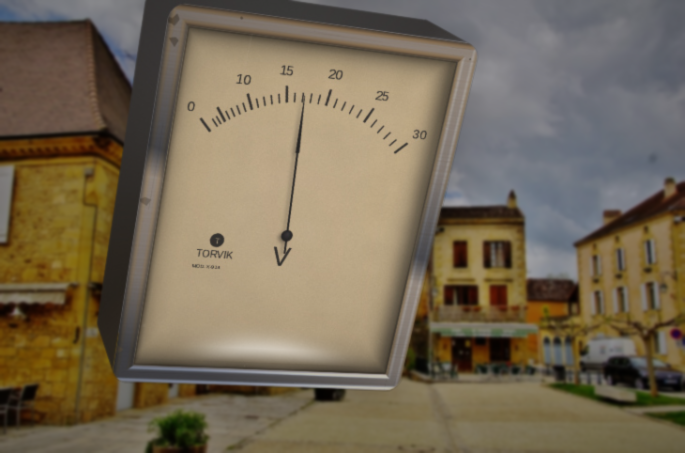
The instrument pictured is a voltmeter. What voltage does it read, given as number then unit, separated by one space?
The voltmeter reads 17 V
